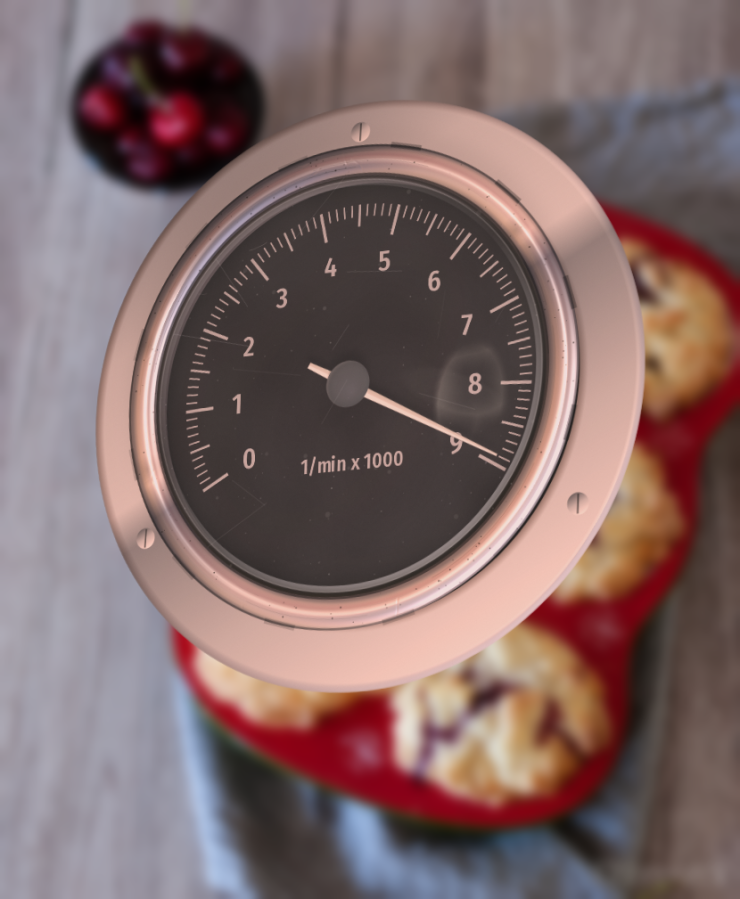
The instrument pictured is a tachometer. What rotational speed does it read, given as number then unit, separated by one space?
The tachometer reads 8900 rpm
